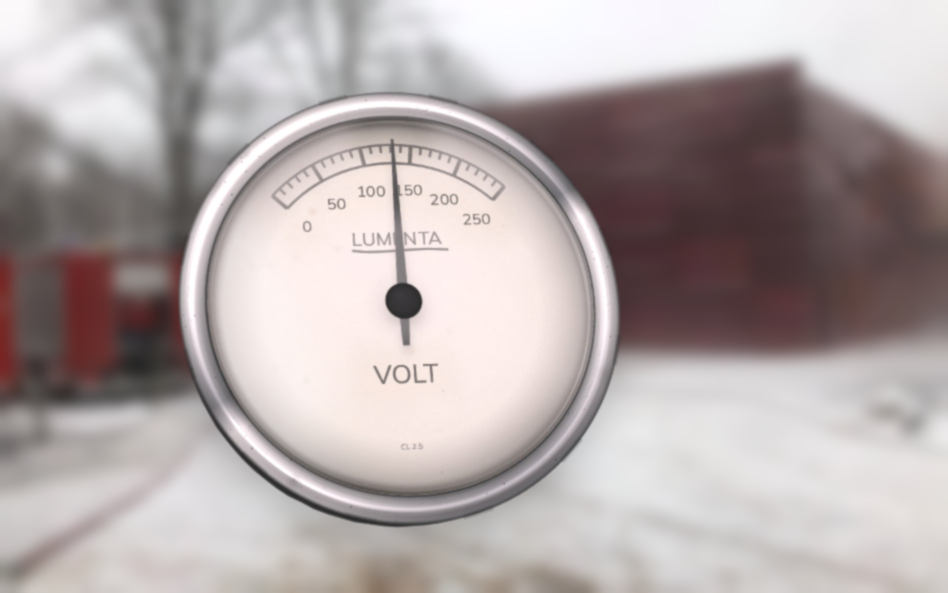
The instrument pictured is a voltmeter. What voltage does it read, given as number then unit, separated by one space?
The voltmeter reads 130 V
